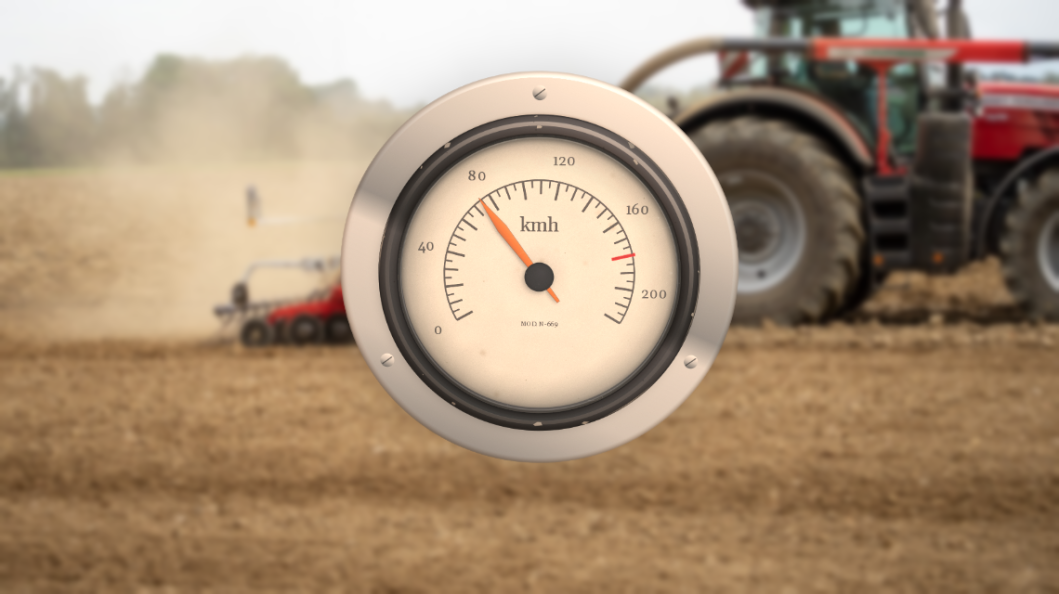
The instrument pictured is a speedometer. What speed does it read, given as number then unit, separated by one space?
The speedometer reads 75 km/h
